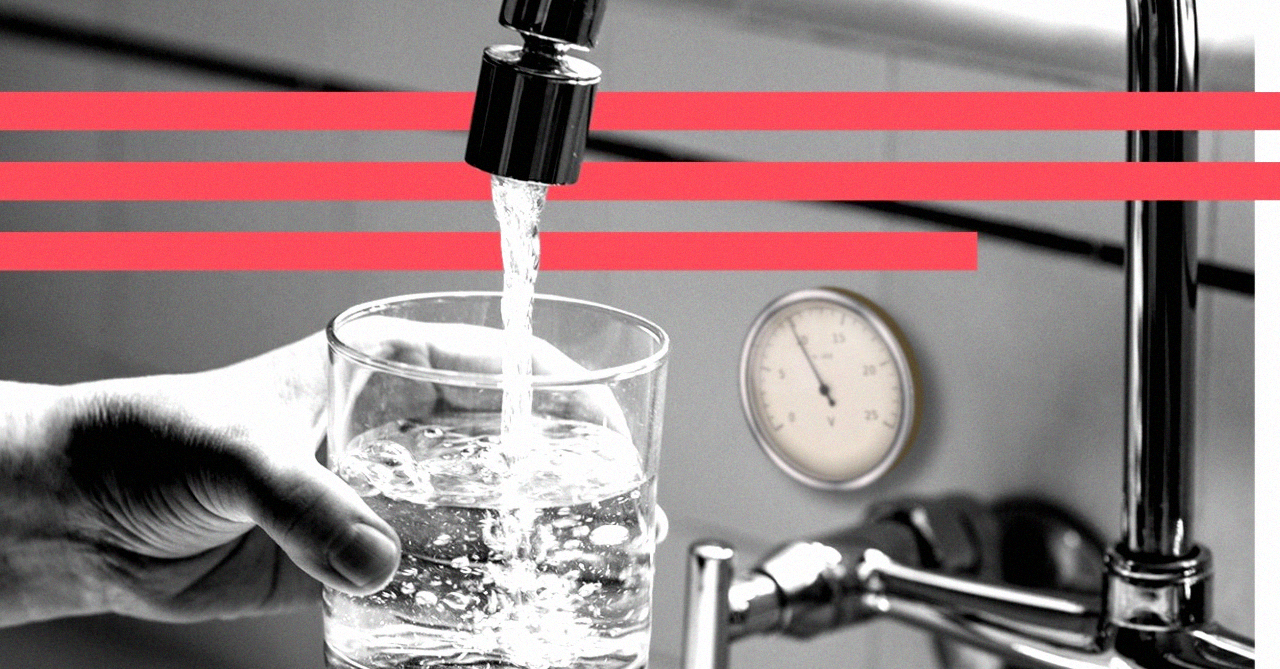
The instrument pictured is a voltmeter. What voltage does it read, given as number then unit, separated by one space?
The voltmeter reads 10 V
